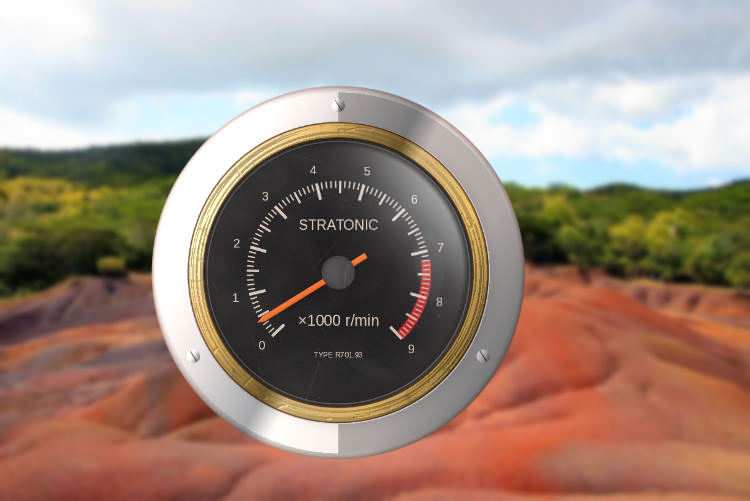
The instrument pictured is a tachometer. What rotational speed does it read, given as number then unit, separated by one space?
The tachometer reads 400 rpm
